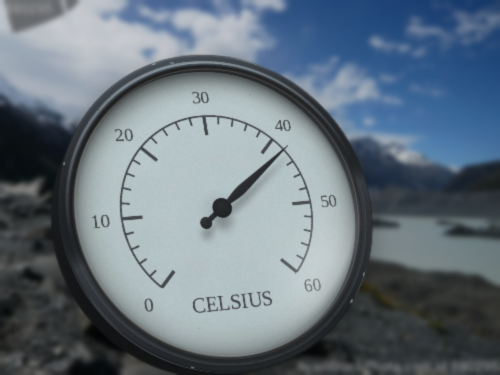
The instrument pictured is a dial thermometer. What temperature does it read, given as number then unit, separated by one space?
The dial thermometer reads 42 °C
